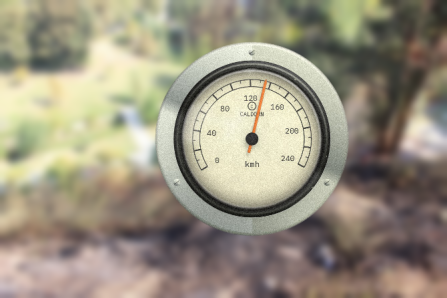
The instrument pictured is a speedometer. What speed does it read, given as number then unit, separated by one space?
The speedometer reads 135 km/h
